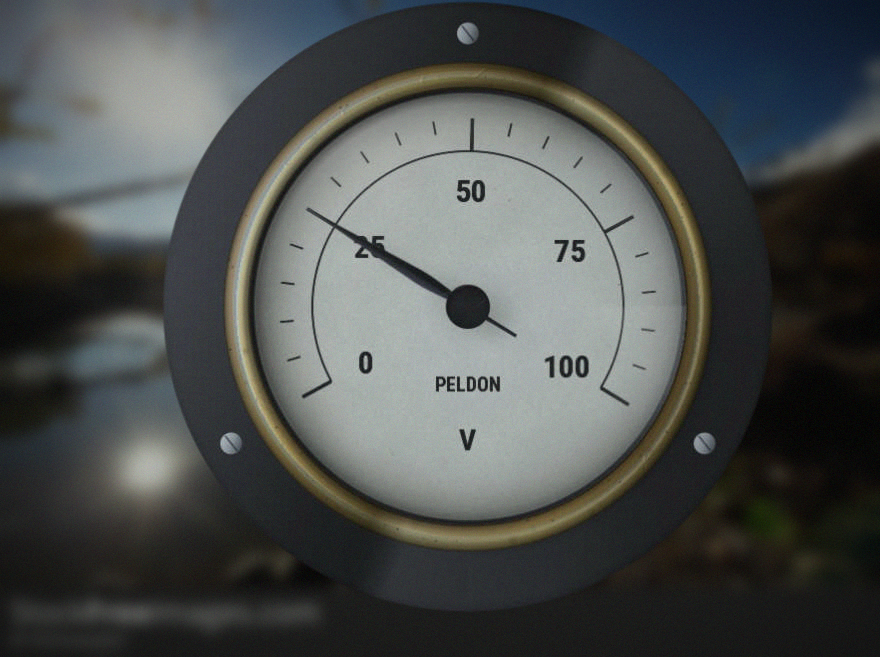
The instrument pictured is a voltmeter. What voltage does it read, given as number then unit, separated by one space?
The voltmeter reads 25 V
